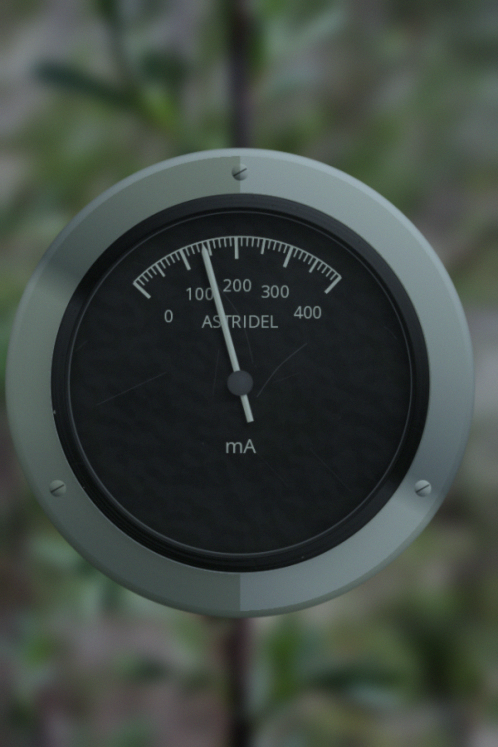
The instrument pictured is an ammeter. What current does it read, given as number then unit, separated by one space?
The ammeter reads 140 mA
